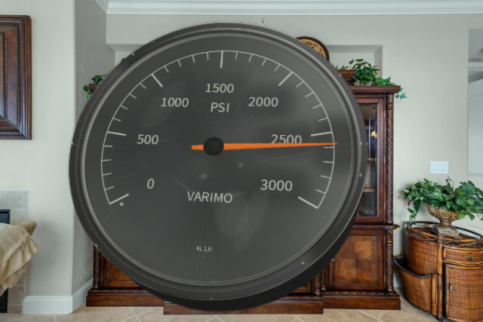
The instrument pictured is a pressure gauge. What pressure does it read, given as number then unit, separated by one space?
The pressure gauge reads 2600 psi
